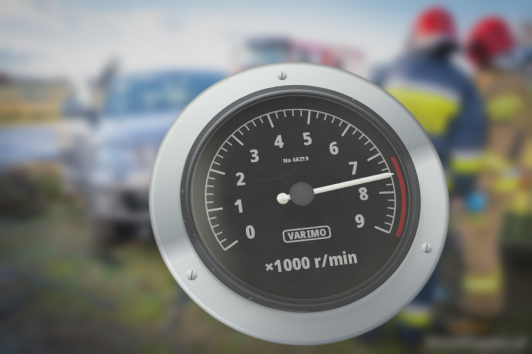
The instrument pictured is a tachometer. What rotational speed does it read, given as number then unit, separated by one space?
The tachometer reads 7600 rpm
